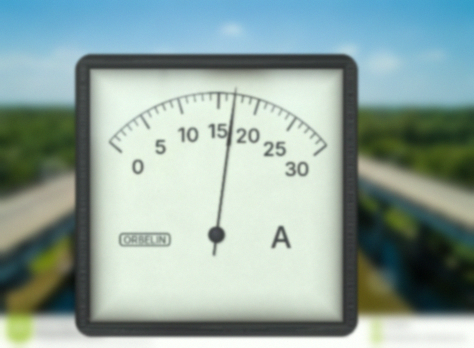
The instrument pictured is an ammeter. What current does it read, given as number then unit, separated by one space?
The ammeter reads 17 A
